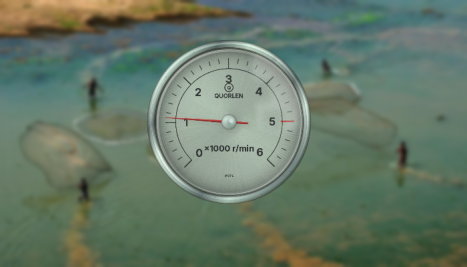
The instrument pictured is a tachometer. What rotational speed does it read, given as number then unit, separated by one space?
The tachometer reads 1100 rpm
